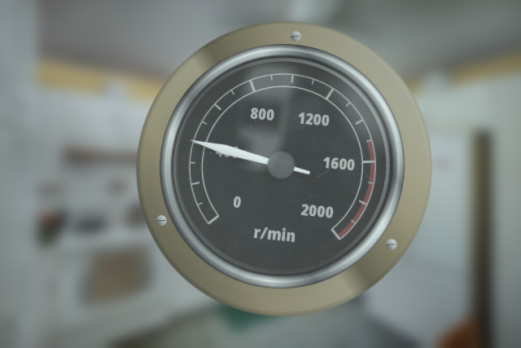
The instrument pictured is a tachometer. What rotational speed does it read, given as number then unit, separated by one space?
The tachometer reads 400 rpm
